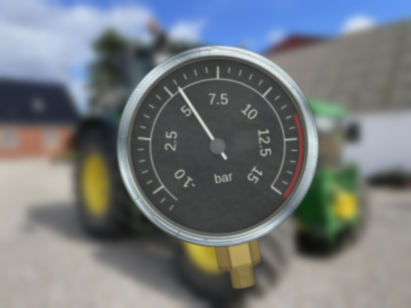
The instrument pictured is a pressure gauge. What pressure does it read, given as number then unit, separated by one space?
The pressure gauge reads 5.5 bar
